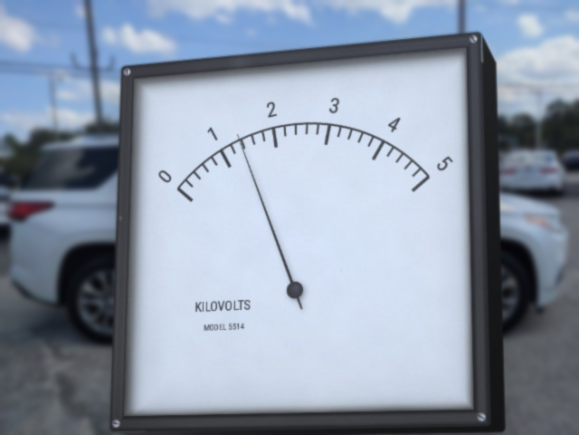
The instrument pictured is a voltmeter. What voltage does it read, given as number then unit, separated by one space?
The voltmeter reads 1.4 kV
